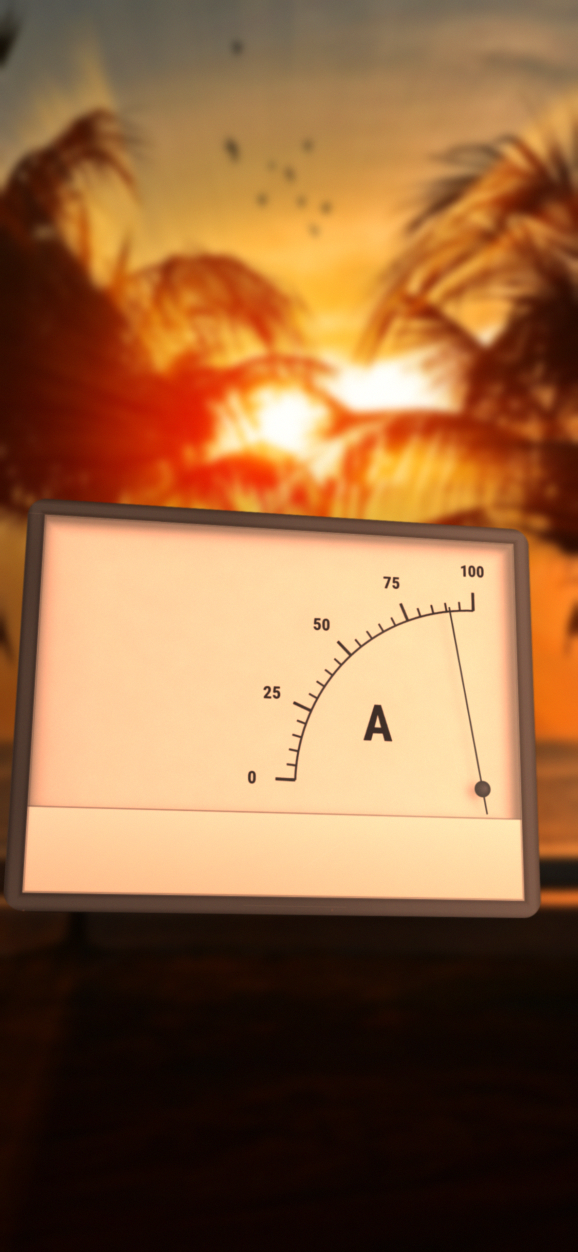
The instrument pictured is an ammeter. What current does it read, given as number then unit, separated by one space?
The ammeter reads 90 A
